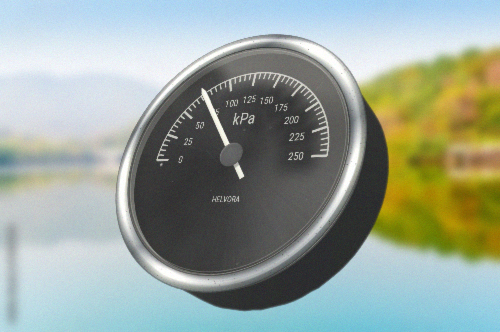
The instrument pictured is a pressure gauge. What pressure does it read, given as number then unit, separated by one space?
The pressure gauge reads 75 kPa
